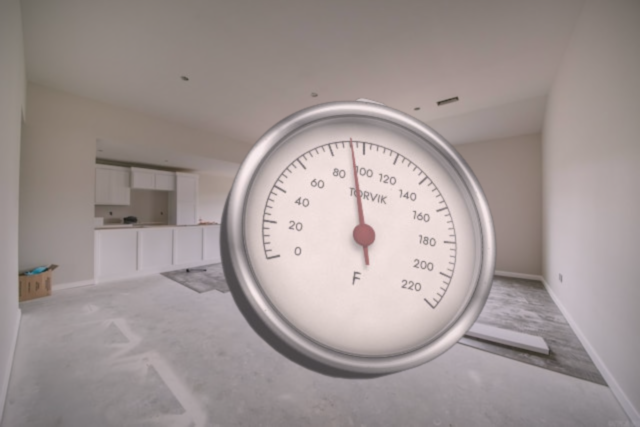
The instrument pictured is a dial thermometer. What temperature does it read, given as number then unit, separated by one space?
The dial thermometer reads 92 °F
